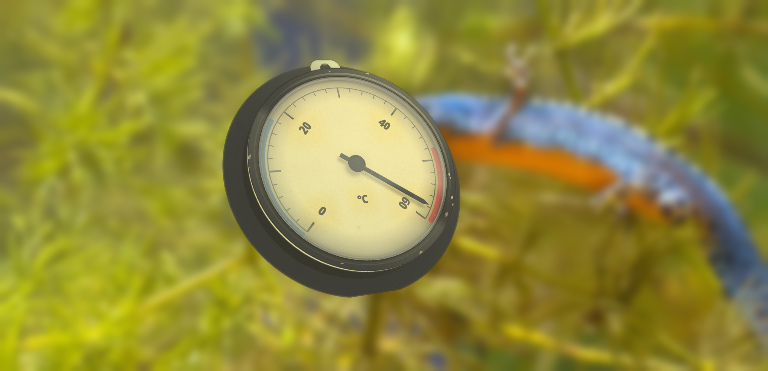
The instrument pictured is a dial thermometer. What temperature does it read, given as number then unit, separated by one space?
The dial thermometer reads 58 °C
